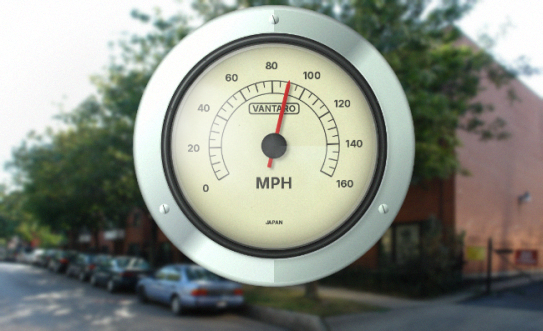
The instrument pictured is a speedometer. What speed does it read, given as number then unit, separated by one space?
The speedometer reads 90 mph
